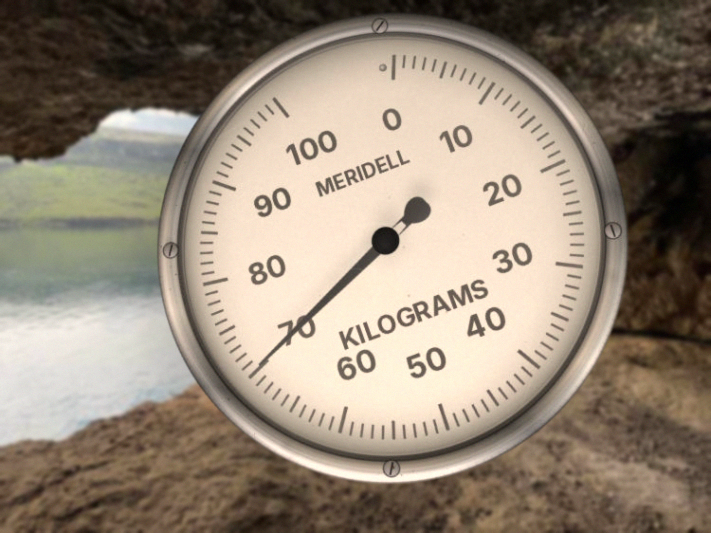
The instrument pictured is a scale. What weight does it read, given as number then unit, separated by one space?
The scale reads 70 kg
